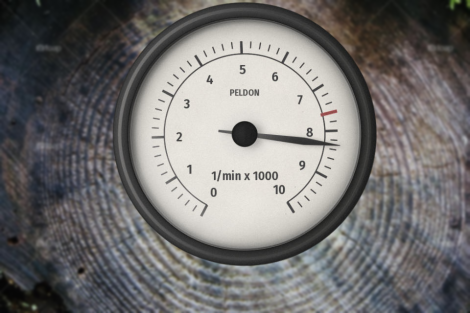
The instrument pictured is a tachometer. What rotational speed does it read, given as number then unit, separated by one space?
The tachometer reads 8300 rpm
